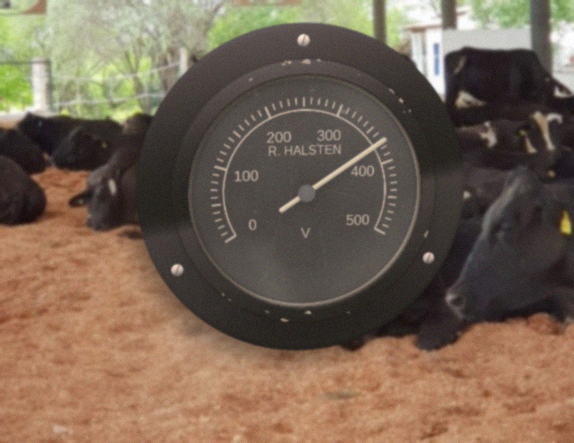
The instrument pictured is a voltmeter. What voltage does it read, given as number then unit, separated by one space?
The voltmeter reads 370 V
